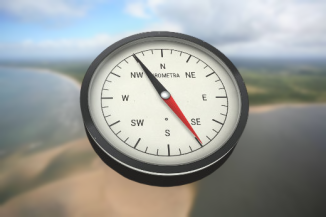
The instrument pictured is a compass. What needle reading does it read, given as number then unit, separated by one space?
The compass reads 150 °
